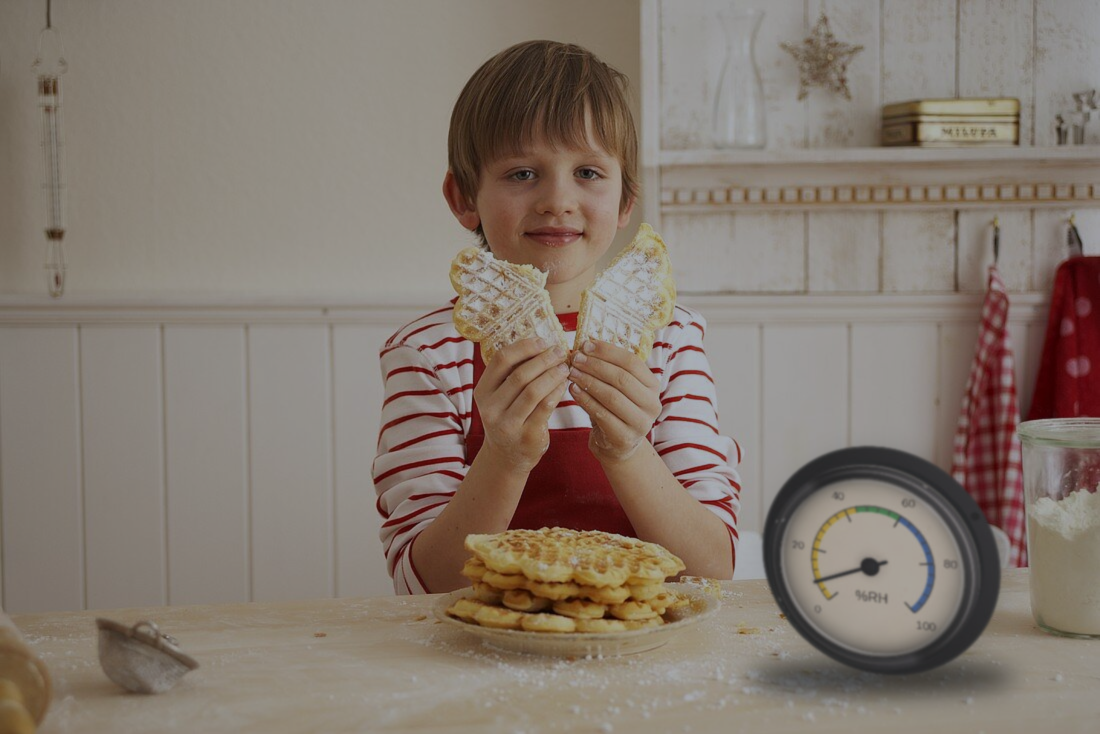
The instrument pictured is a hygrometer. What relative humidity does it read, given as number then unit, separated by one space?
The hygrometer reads 8 %
